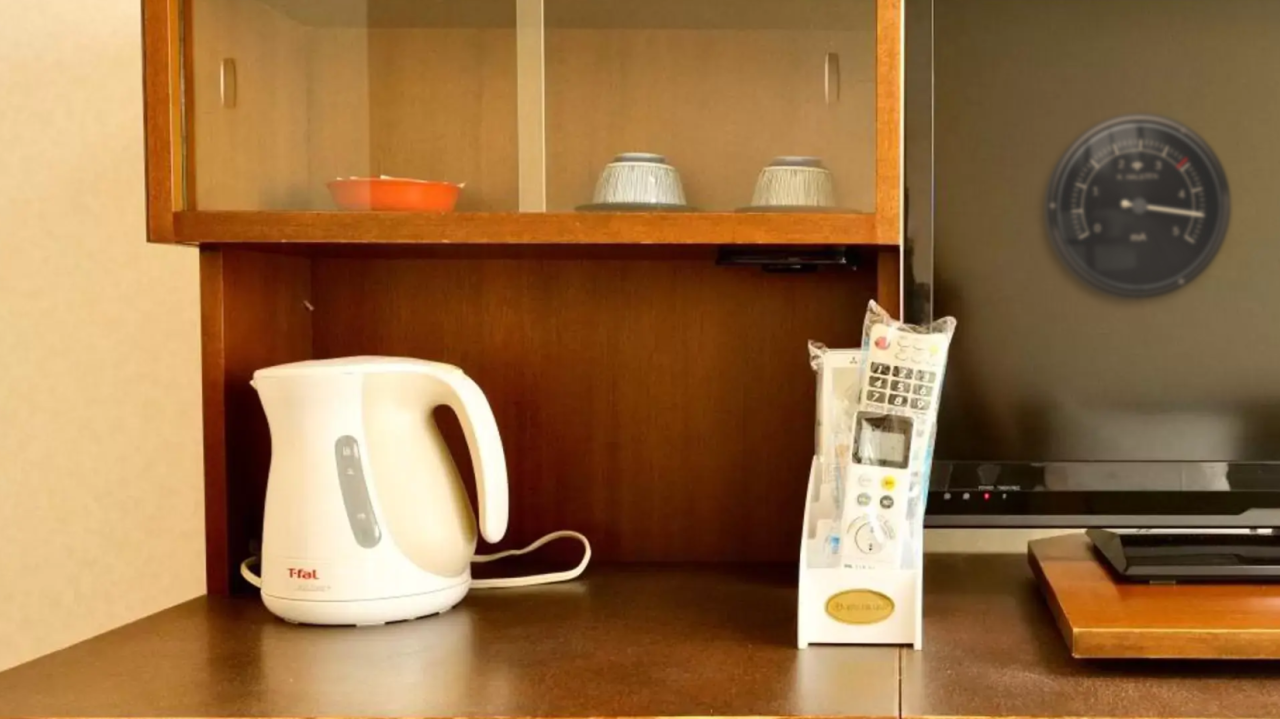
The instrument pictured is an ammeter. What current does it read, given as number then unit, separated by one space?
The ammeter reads 4.5 mA
